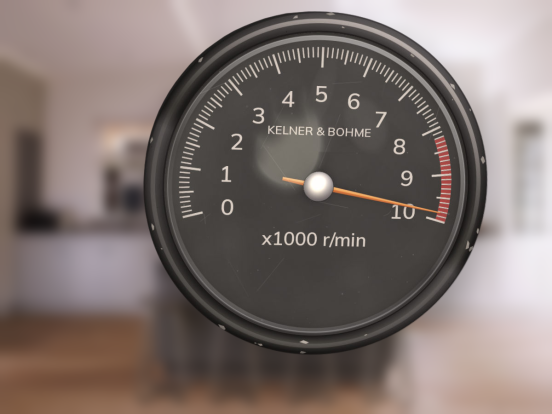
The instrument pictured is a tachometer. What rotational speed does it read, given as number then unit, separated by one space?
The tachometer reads 9800 rpm
